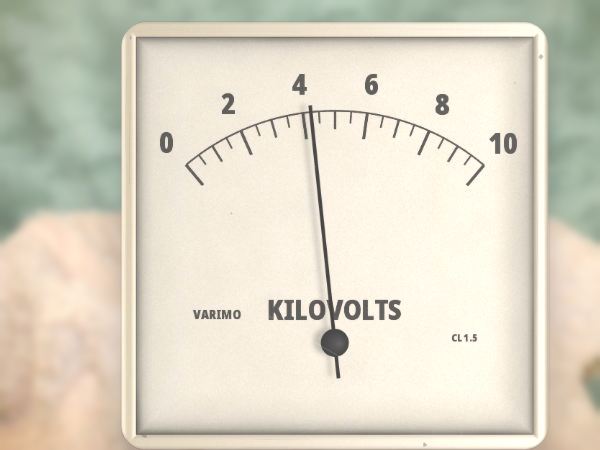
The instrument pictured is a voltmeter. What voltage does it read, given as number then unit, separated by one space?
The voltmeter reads 4.25 kV
